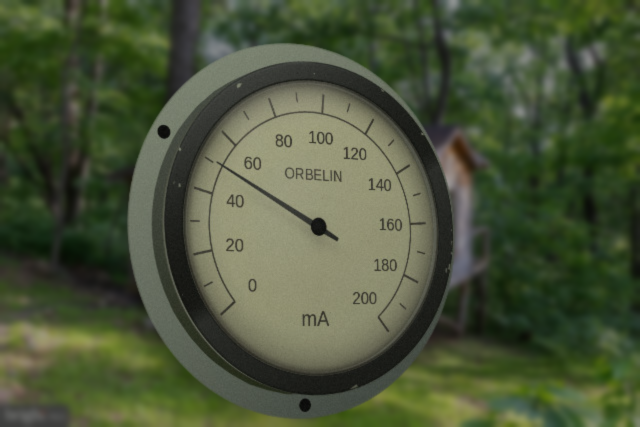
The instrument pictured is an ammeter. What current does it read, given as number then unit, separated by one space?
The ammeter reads 50 mA
